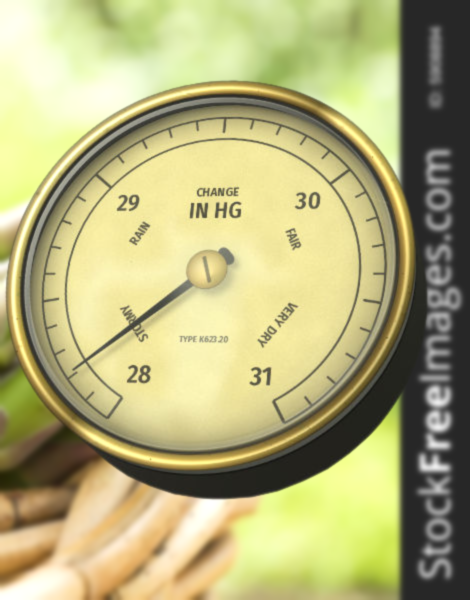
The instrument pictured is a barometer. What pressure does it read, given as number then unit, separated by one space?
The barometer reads 28.2 inHg
